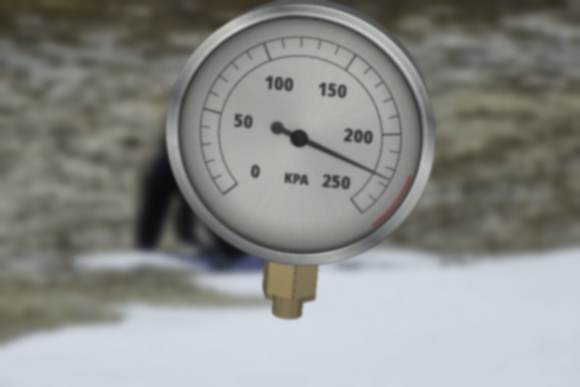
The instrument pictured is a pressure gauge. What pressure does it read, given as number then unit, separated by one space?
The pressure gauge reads 225 kPa
